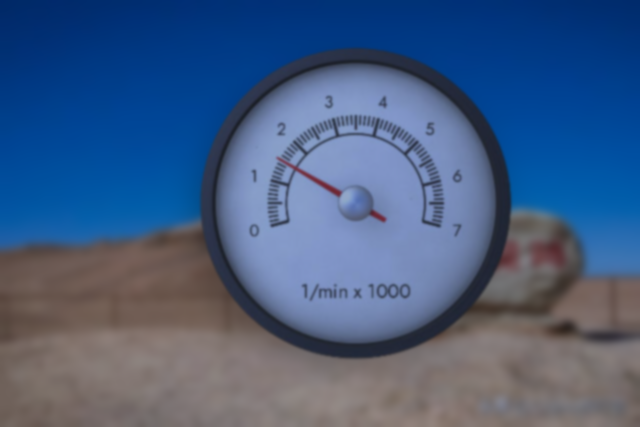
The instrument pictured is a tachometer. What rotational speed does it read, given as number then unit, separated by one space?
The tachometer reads 1500 rpm
